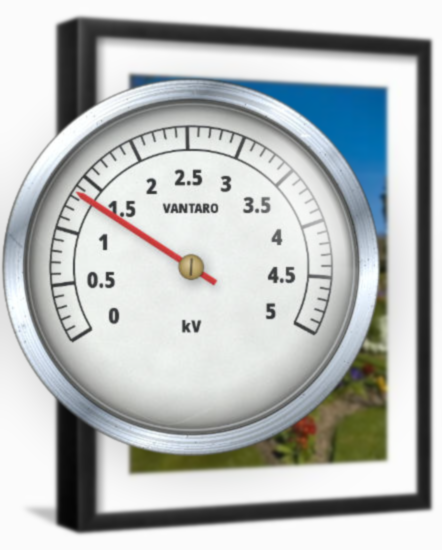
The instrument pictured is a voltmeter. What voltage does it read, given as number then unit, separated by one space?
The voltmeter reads 1.35 kV
